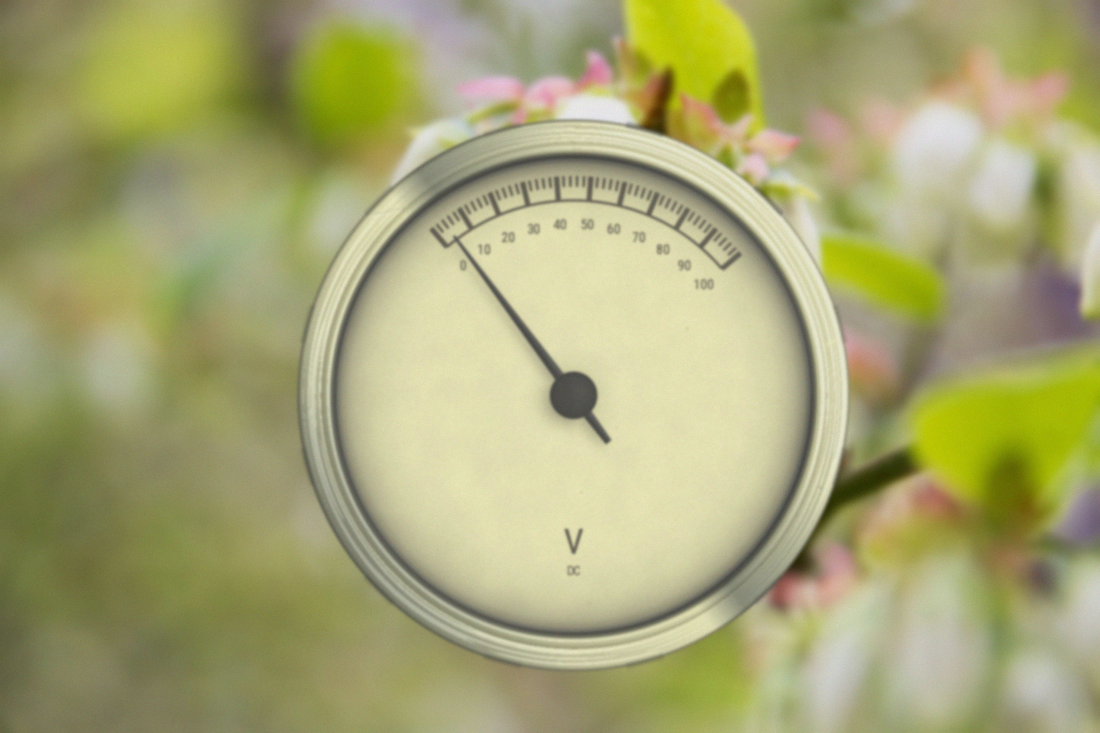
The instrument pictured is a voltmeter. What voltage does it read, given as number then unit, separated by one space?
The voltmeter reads 4 V
